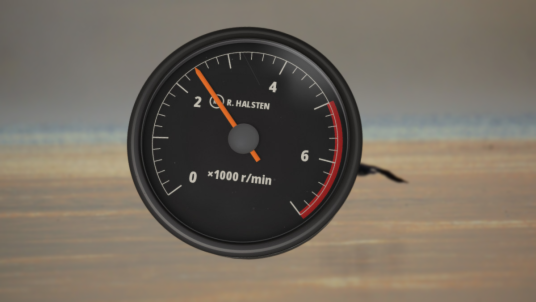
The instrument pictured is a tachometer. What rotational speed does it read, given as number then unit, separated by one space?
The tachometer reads 2400 rpm
